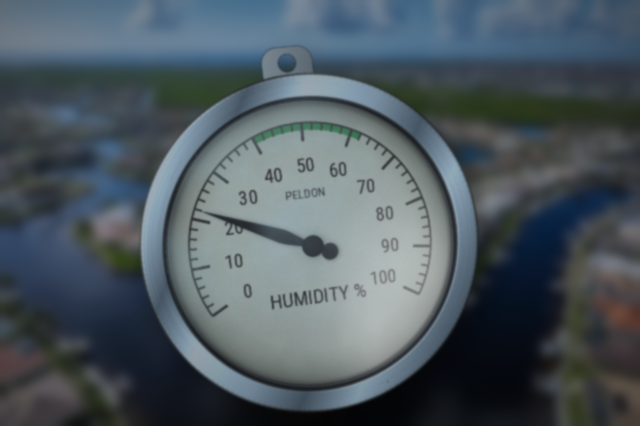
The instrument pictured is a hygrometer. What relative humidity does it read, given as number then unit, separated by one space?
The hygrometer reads 22 %
